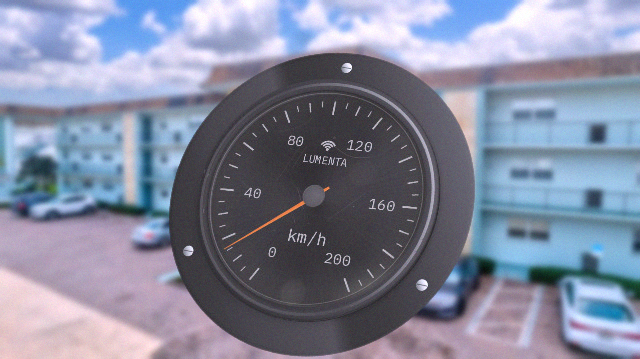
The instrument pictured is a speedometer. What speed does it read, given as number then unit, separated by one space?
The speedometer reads 15 km/h
